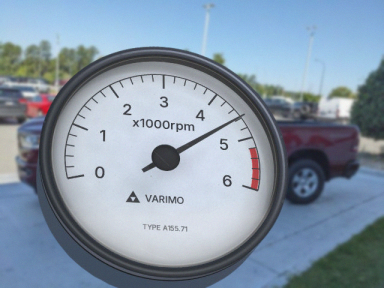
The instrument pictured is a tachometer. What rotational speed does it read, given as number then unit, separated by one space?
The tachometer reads 4600 rpm
